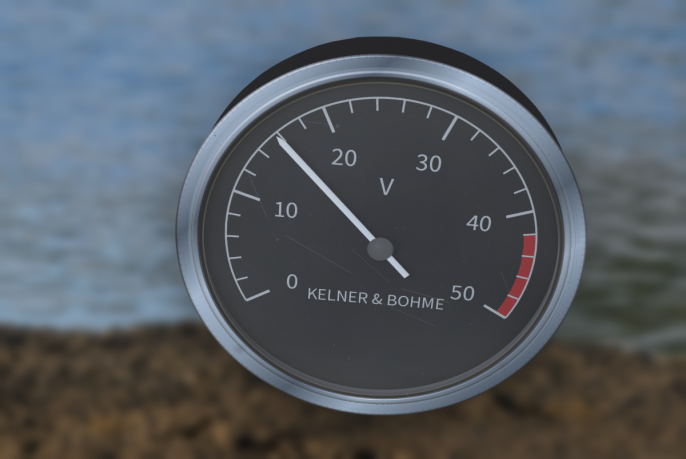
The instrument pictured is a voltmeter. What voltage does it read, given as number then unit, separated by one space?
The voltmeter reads 16 V
